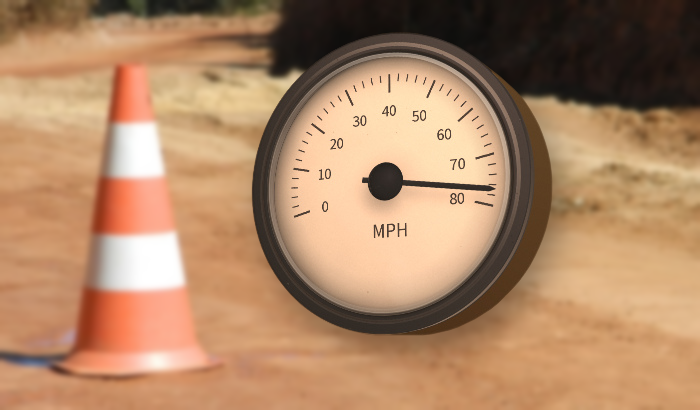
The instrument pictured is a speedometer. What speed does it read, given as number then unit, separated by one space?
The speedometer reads 77 mph
